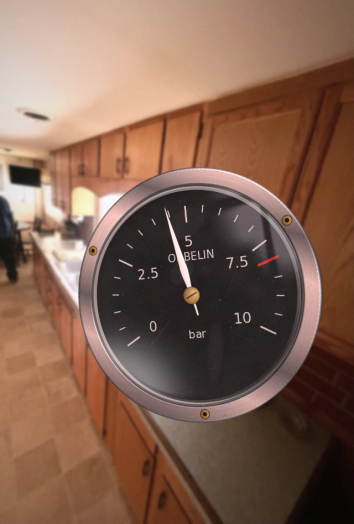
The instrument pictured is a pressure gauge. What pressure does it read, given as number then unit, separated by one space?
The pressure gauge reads 4.5 bar
